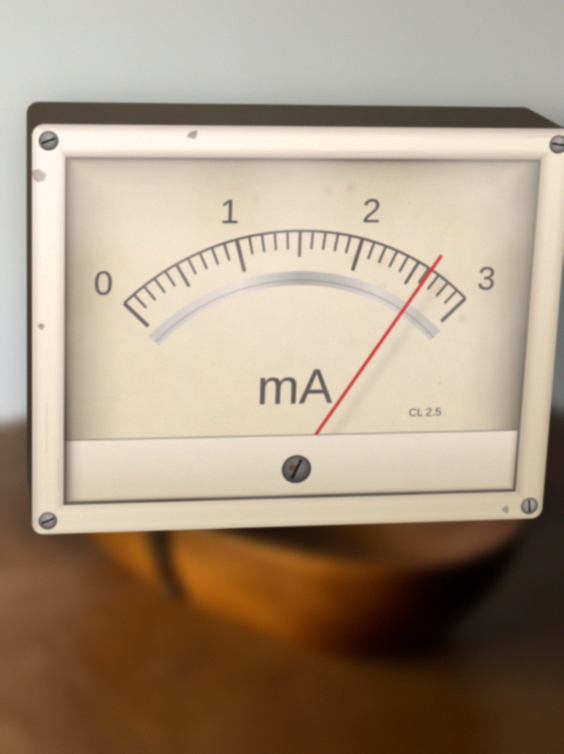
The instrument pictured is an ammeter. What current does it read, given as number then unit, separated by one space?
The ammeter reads 2.6 mA
